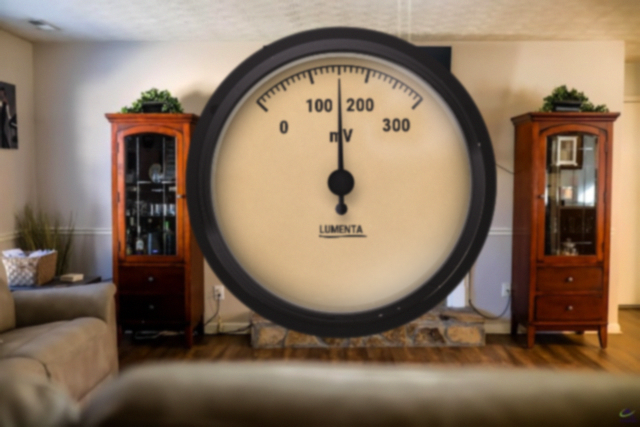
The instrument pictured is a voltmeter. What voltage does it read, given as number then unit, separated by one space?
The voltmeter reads 150 mV
